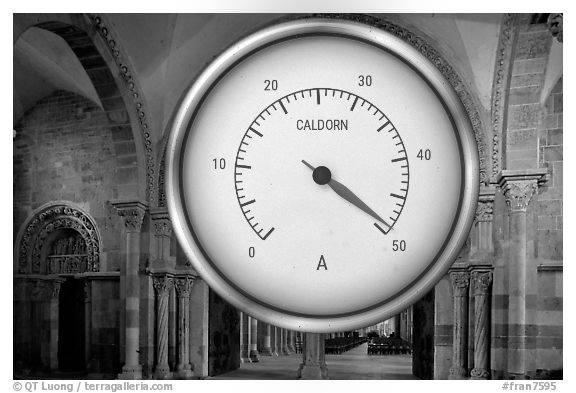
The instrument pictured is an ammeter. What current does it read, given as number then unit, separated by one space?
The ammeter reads 49 A
